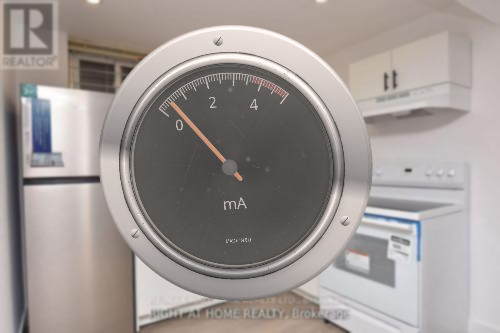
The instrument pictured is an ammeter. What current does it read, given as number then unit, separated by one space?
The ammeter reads 0.5 mA
